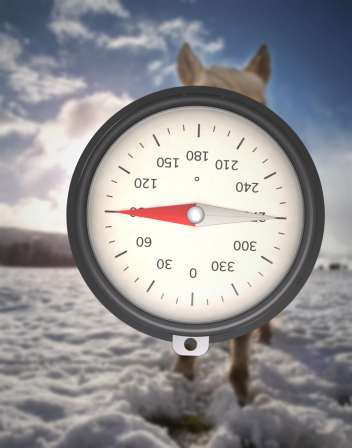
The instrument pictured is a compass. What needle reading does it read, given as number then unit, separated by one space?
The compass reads 90 °
